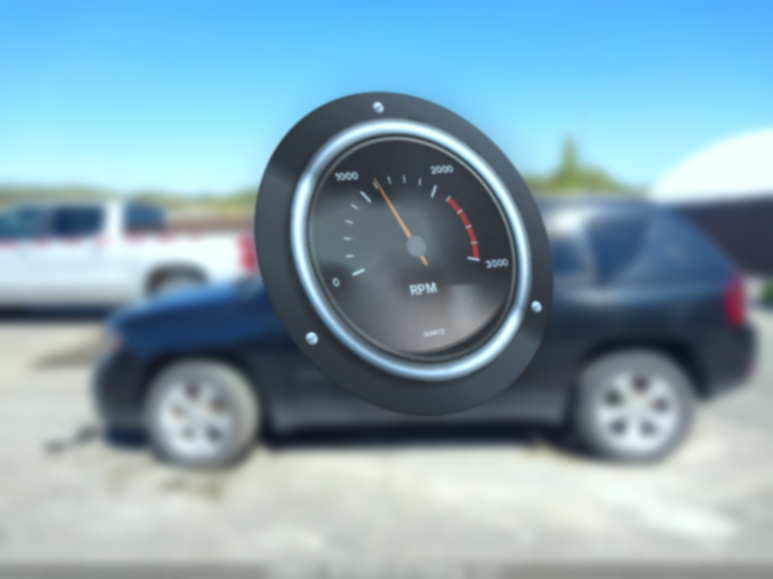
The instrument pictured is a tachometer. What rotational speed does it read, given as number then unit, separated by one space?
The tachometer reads 1200 rpm
